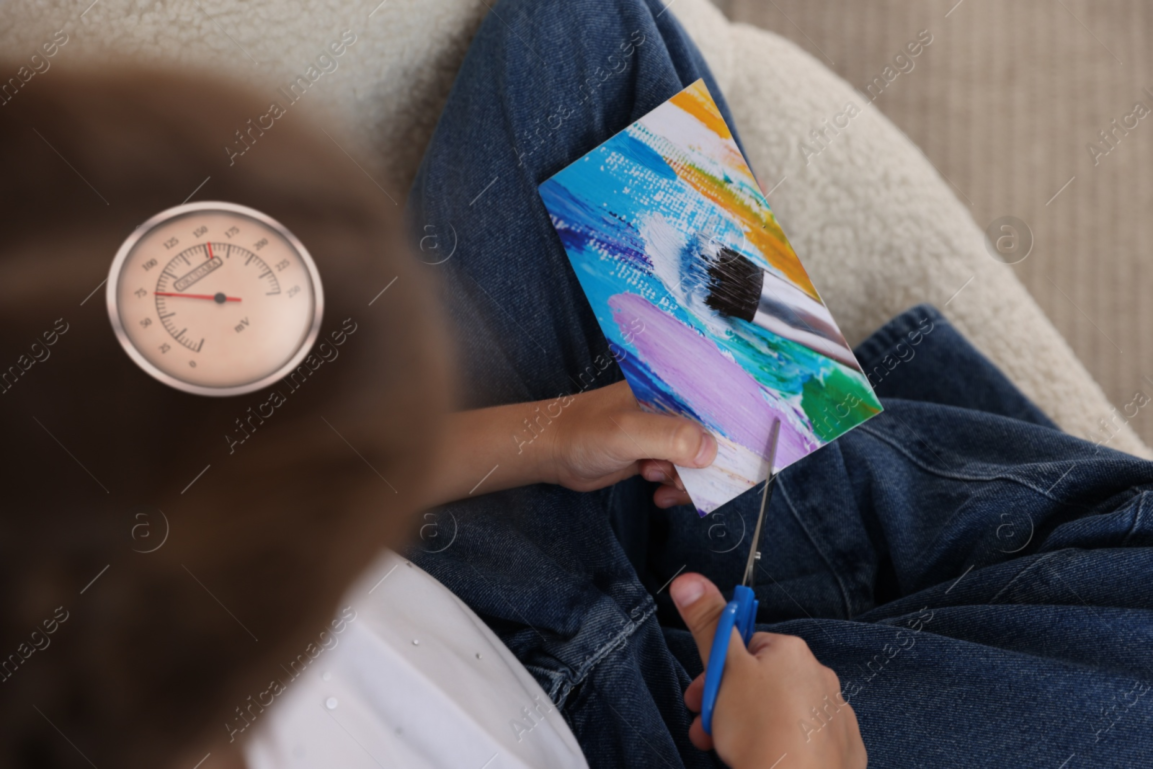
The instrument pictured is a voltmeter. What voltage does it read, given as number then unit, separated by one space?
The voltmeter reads 75 mV
